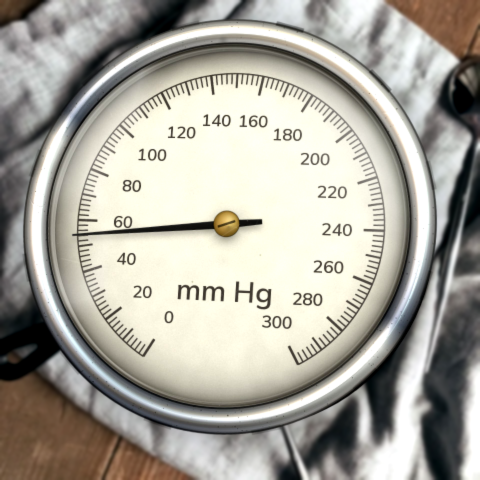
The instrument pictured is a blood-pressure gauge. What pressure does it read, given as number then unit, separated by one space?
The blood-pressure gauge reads 54 mmHg
